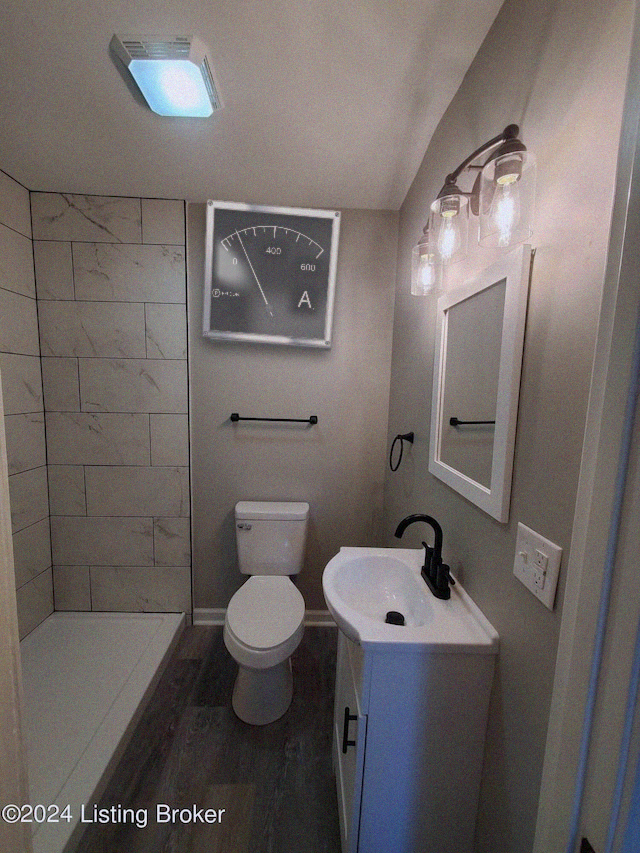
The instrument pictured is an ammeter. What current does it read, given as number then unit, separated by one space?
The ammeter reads 200 A
